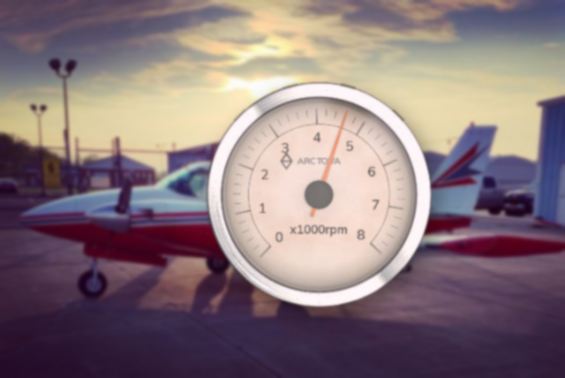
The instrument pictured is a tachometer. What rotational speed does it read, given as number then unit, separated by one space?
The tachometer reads 4600 rpm
